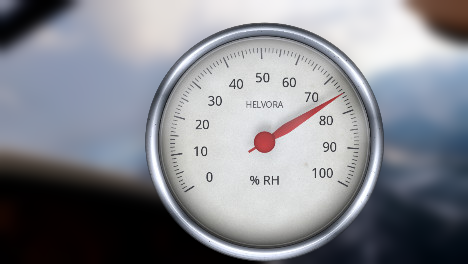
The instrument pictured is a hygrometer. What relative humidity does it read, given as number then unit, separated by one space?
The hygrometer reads 75 %
